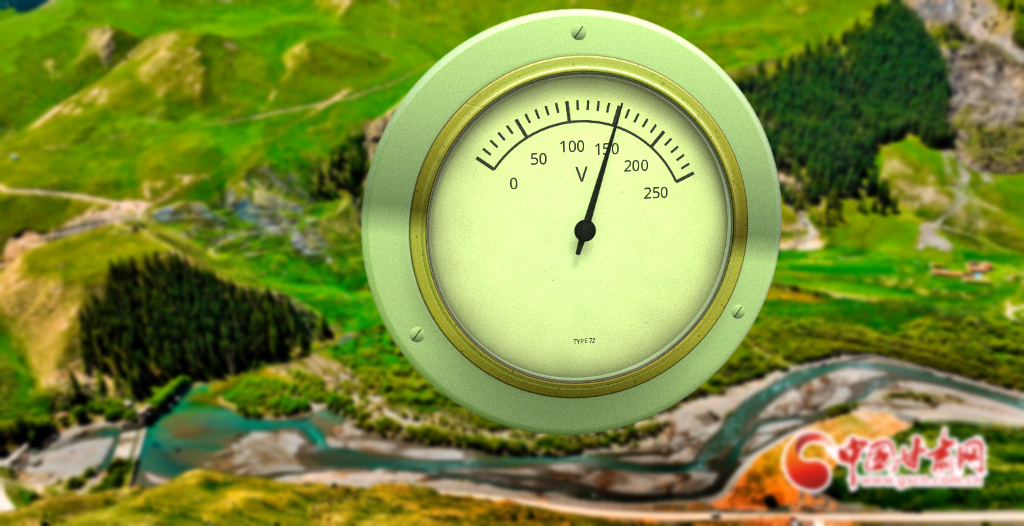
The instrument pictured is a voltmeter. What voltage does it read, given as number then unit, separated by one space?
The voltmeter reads 150 V
